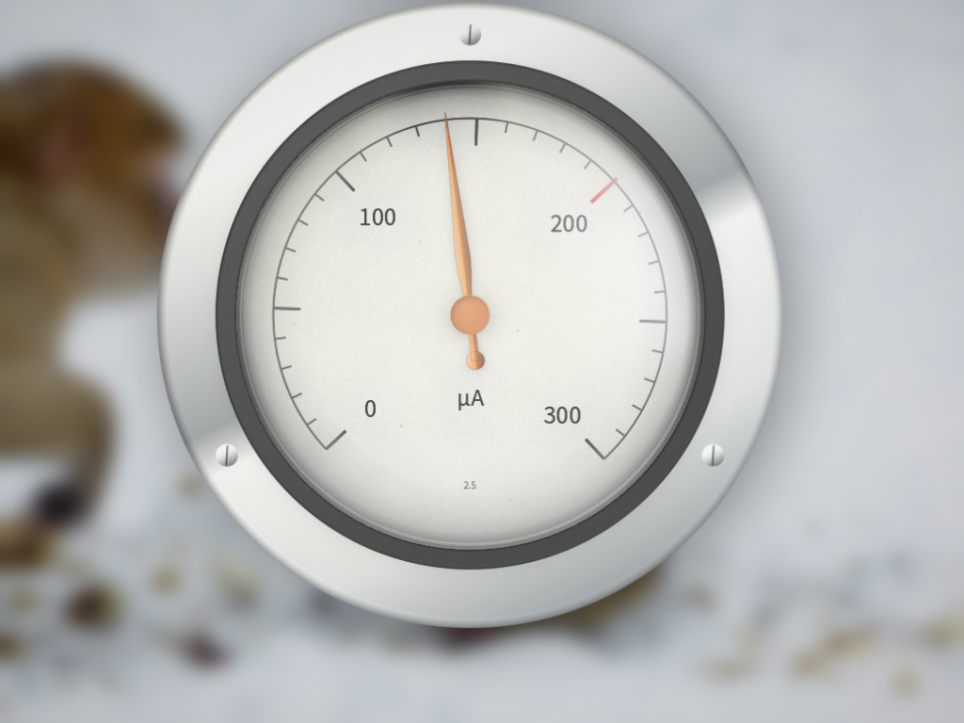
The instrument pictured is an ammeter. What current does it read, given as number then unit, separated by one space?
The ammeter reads 140 µA
